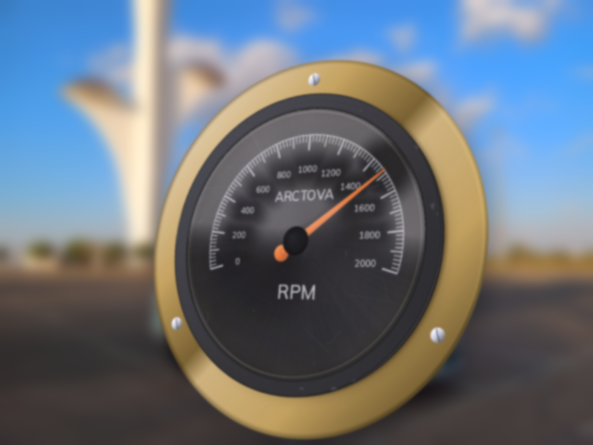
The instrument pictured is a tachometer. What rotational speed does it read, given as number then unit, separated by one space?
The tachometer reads 1500 rpm
